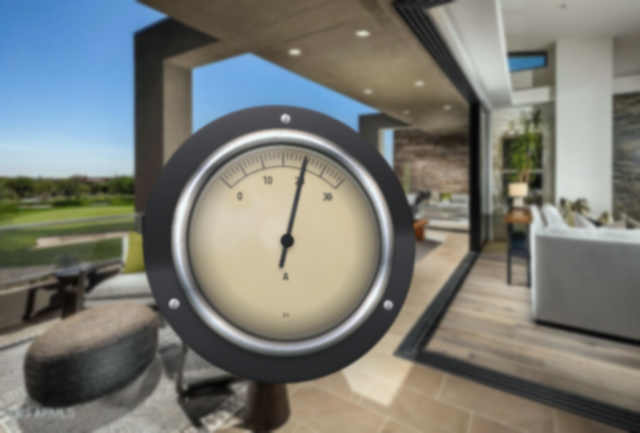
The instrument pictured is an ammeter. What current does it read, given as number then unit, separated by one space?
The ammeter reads 20 A
